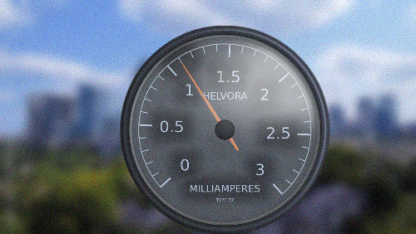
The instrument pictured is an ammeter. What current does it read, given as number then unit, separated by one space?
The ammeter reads 1.1 mA
